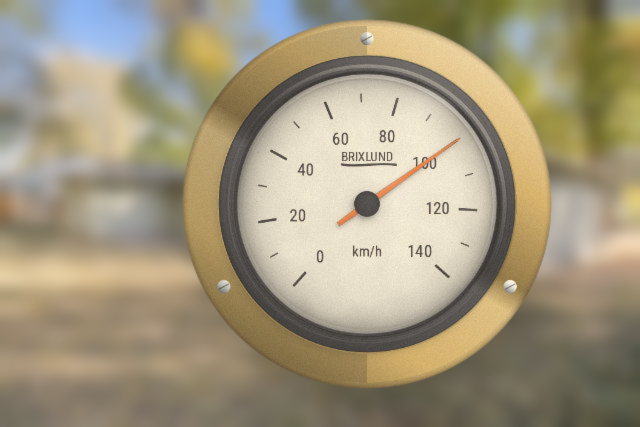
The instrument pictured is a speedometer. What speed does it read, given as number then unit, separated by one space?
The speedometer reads 100 km/h
